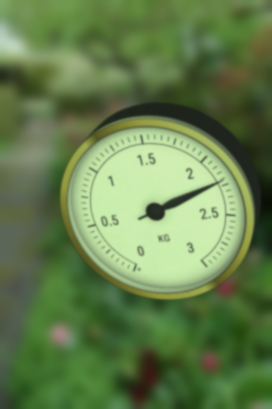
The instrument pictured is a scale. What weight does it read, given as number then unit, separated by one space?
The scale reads 2.2 kg
